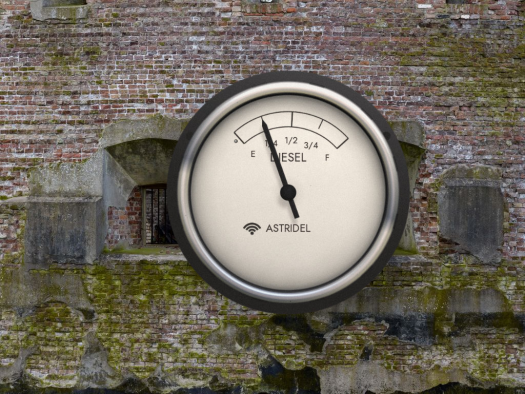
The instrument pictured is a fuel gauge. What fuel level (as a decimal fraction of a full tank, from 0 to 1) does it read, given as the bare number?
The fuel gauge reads 0.25
